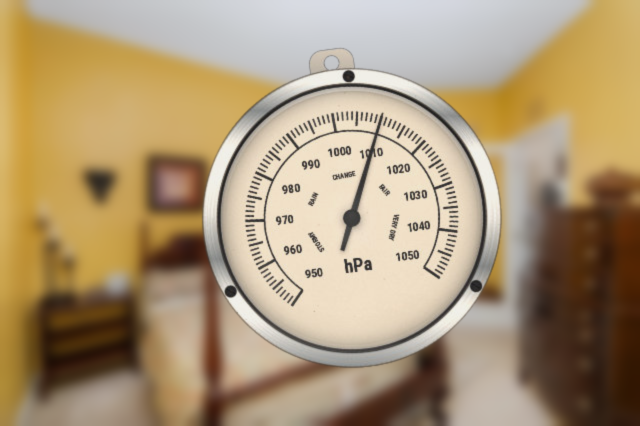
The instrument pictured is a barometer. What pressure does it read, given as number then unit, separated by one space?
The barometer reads 1010 hPa
